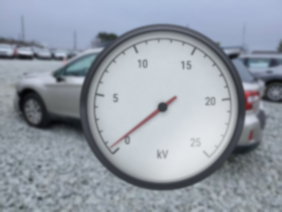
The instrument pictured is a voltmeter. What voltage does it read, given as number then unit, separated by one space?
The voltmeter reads 0.5 kV
